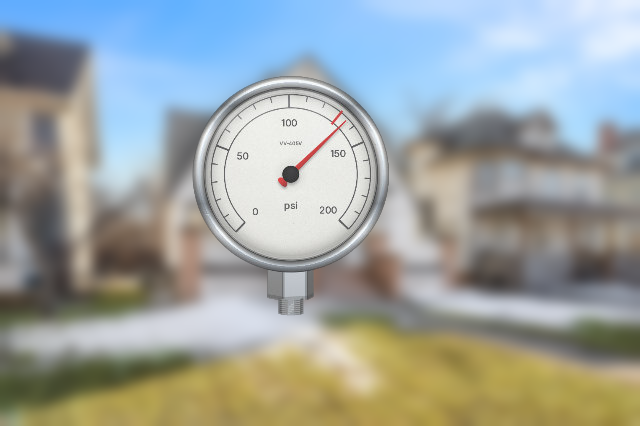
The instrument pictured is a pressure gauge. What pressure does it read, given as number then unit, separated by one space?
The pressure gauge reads 135 psi
